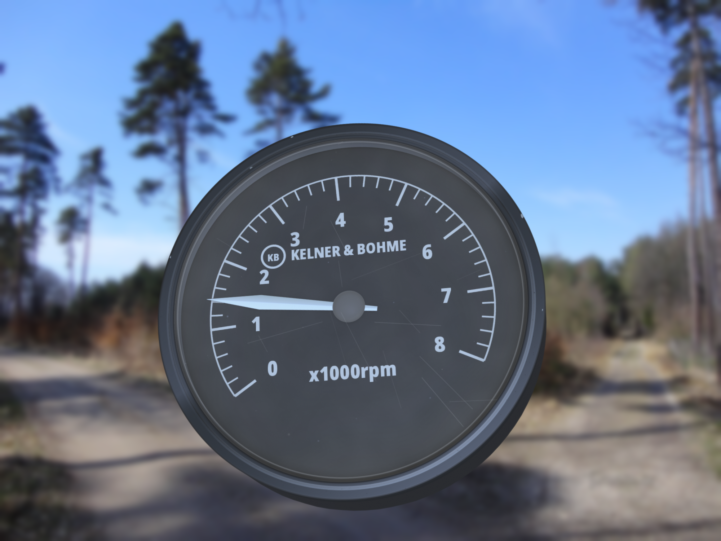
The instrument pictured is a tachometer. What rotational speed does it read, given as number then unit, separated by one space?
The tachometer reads 1400 rpm
